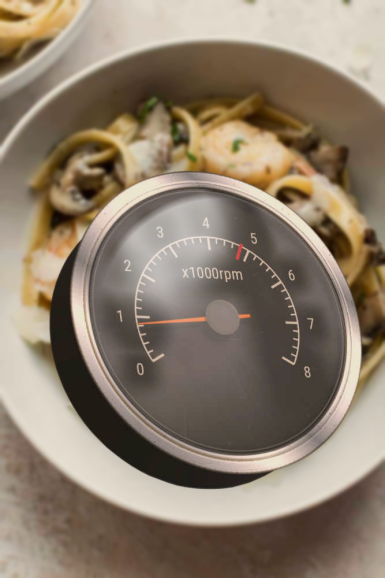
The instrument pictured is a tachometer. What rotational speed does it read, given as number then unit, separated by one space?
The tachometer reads 800 rpm
